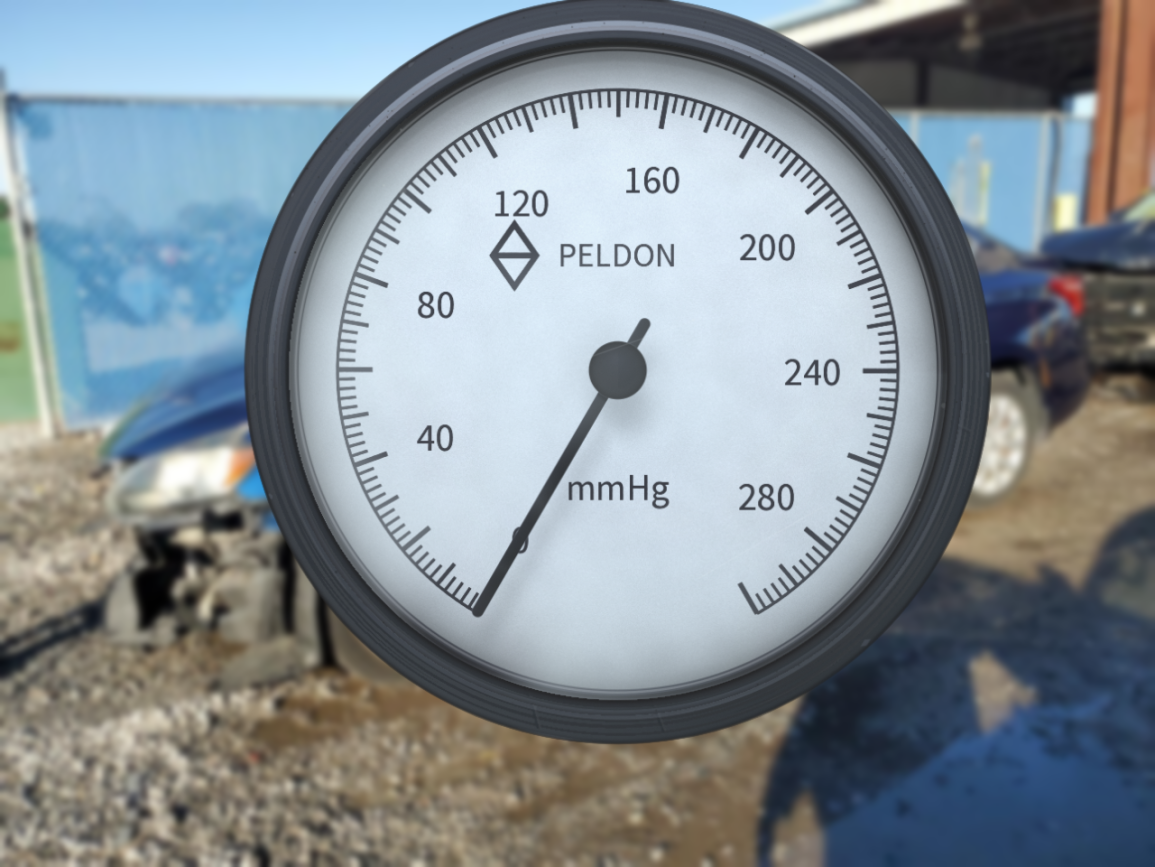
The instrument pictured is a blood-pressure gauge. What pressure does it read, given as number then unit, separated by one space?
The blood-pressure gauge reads 0 mmHg
